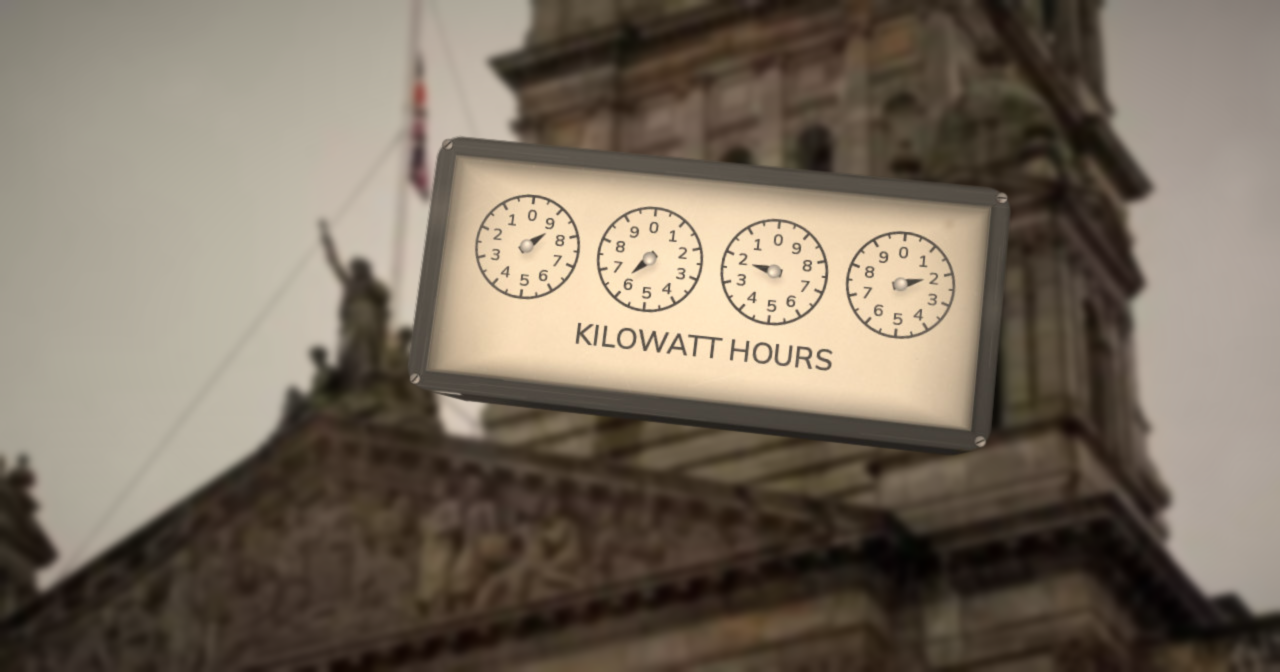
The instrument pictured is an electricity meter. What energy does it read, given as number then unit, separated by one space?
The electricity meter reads 8622 kWh
